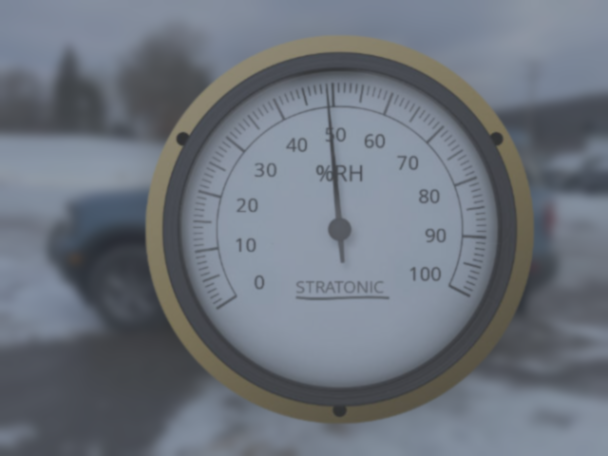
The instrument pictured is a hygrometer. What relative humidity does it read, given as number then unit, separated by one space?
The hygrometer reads 49 %
